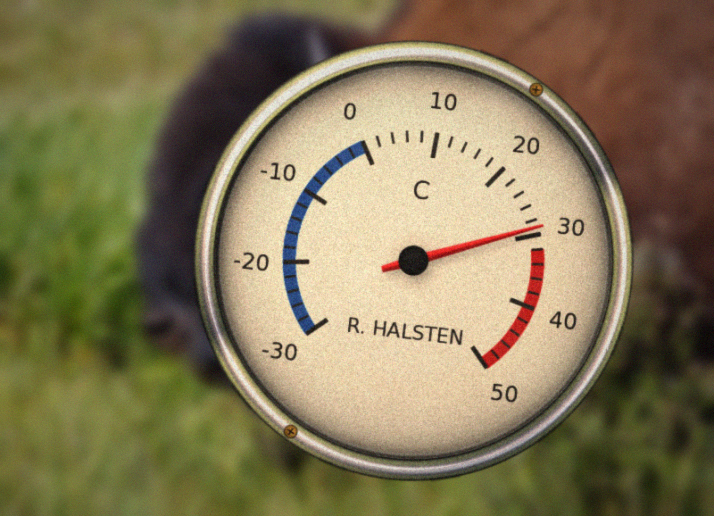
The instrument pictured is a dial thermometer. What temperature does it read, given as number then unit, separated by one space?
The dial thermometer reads 29 °C
